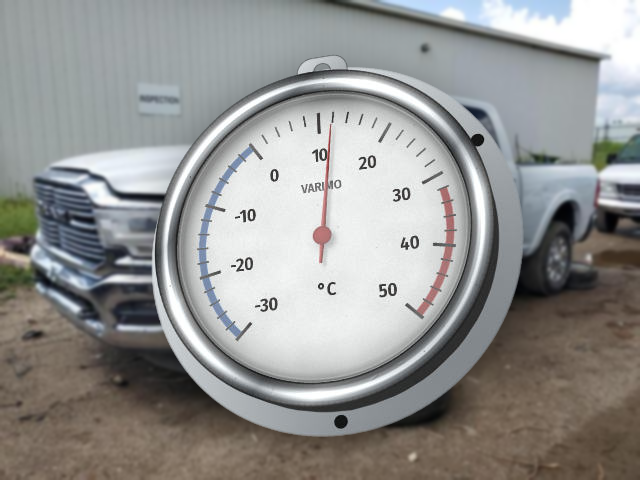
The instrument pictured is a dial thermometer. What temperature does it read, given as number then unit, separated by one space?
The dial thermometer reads 12 °C
